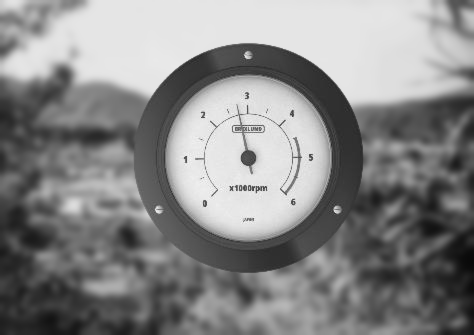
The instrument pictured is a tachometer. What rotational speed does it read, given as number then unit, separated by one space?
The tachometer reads 2750 rpm
